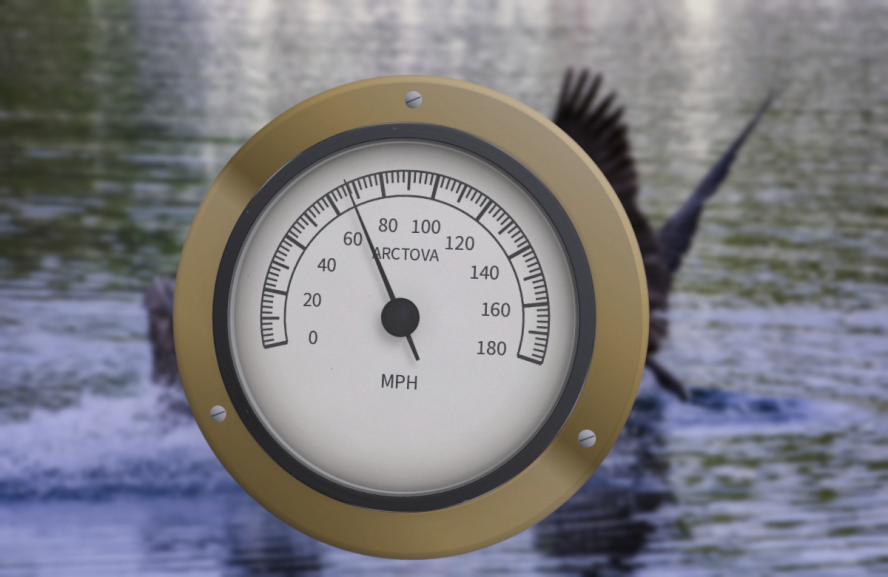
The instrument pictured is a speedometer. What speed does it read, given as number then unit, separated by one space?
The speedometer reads 68 mph
